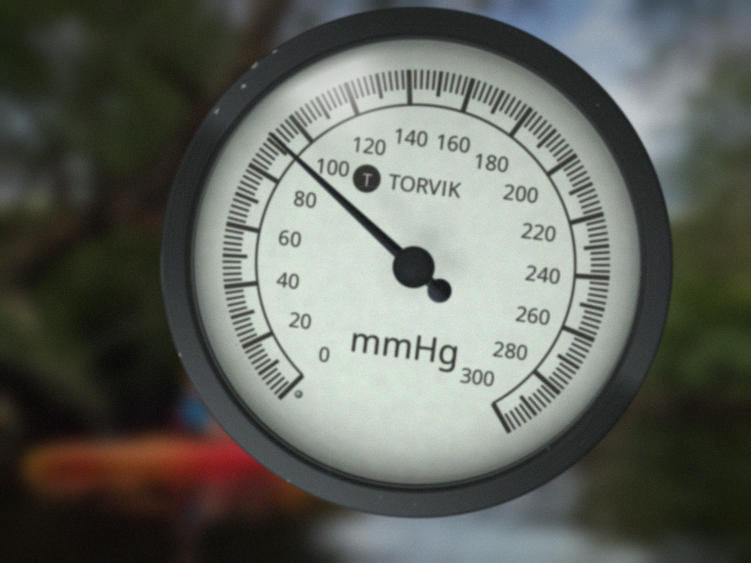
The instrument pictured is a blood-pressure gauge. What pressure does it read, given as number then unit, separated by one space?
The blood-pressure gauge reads 92 mmHg
